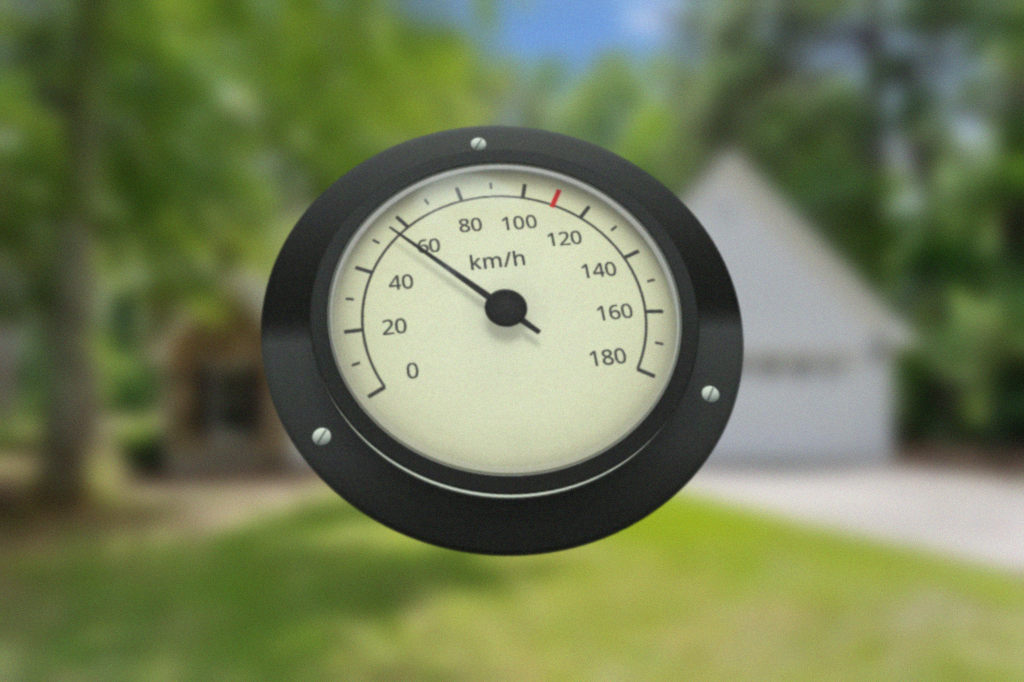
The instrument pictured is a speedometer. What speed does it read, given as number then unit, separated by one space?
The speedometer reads 55 km/h
